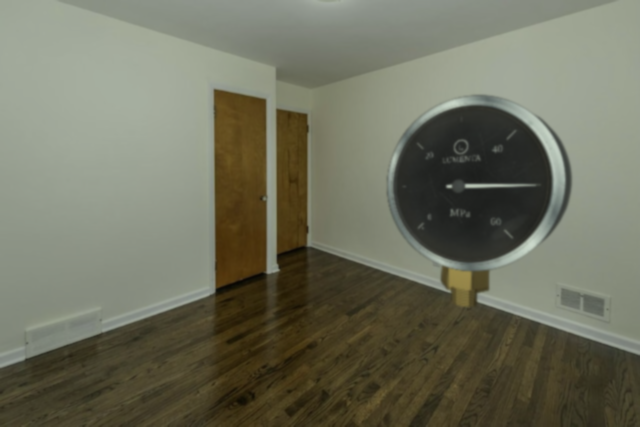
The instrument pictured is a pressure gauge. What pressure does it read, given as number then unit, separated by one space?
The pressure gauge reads 50 MPa
